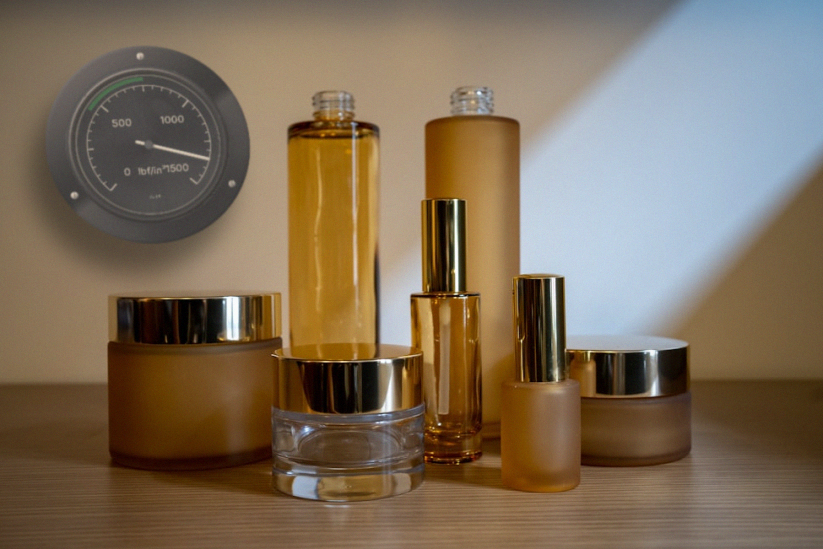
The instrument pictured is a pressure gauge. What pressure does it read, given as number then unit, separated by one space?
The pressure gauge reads 1350 psi
